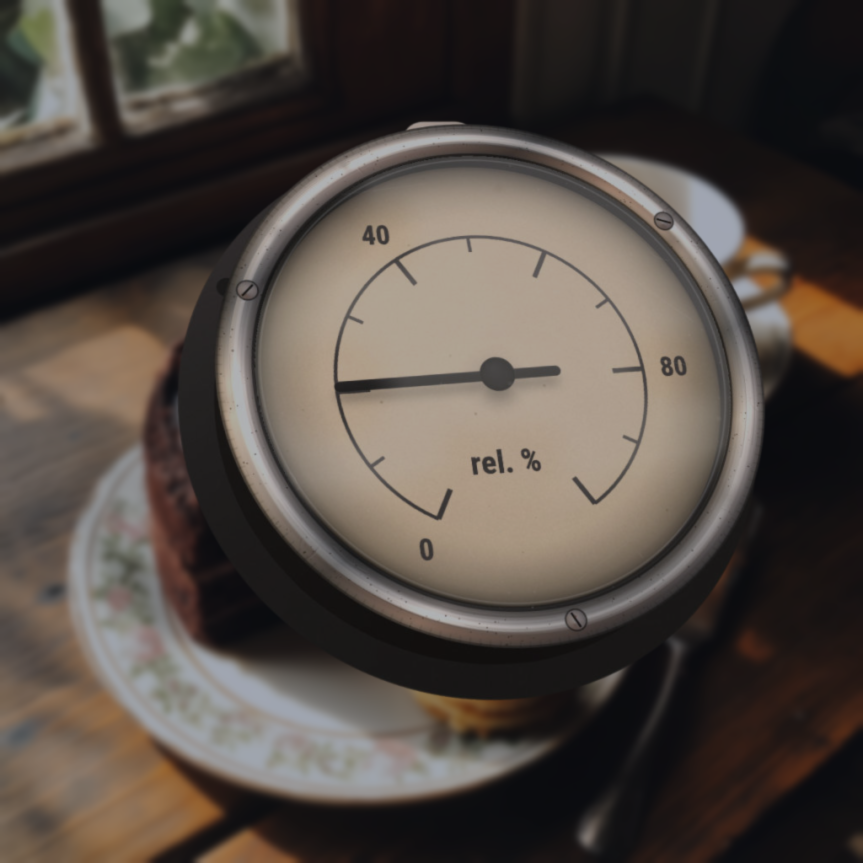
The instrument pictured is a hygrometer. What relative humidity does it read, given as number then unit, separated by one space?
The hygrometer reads 20 %
